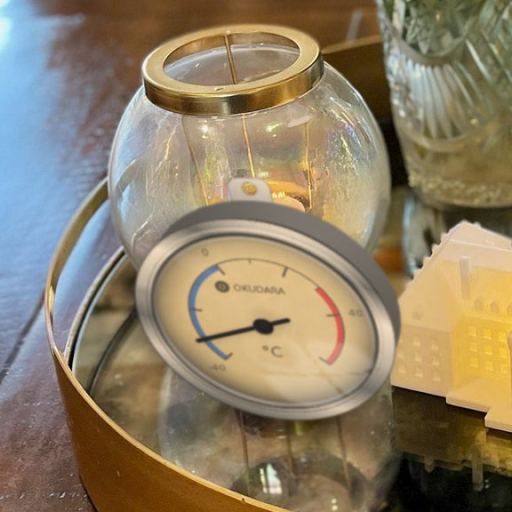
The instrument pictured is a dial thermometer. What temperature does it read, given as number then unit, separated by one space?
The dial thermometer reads -30 °C
